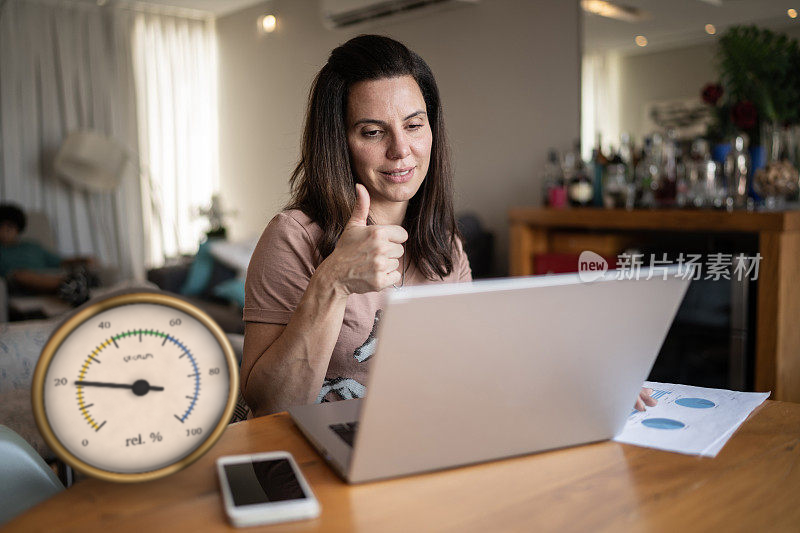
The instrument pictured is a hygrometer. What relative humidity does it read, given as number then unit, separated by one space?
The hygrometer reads 20 %
